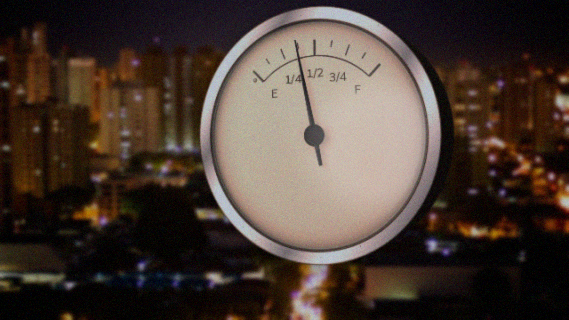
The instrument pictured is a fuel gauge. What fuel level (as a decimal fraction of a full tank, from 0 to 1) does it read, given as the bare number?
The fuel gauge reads 0.375
